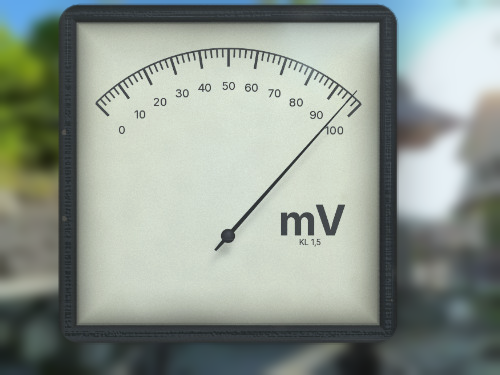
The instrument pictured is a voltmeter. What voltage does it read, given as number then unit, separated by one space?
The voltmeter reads 96 mV
